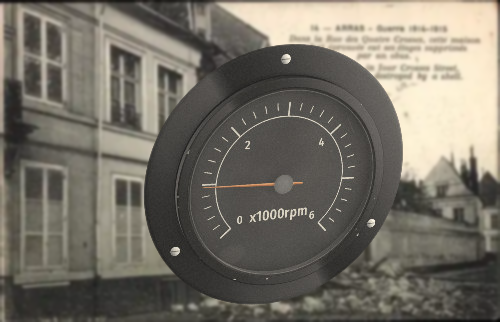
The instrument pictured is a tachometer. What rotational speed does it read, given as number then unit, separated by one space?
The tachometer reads 1000 rpm
